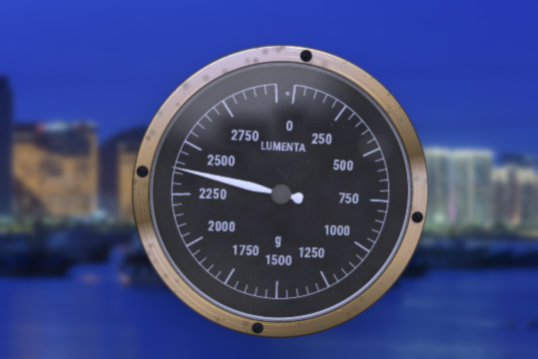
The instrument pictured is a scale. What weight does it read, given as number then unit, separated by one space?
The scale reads 2375 g
